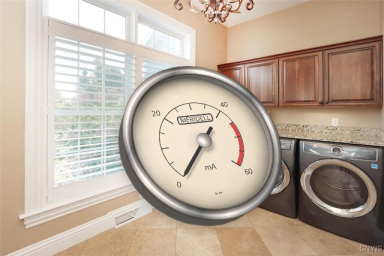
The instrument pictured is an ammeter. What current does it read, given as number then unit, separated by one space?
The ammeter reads 0 mA
